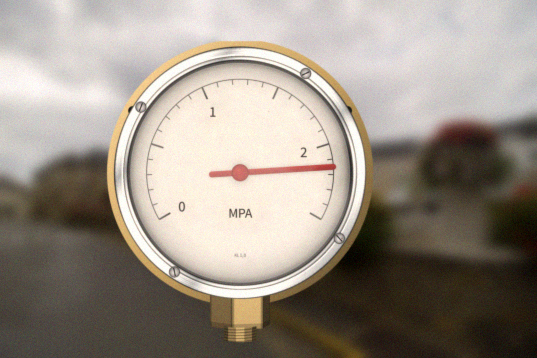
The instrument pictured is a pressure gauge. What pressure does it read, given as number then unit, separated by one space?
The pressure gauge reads 2.15 MPa
